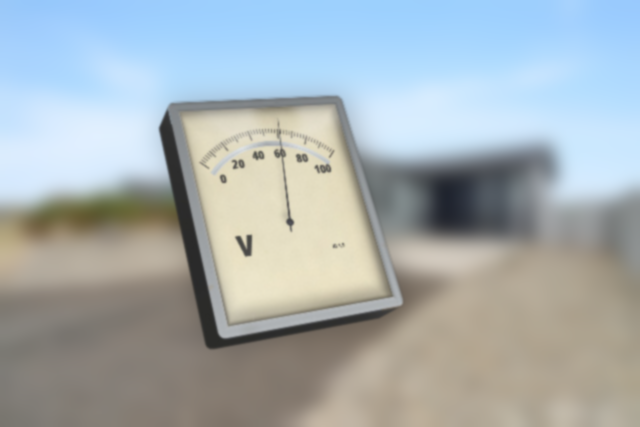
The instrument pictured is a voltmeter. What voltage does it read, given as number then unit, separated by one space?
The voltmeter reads 60 V
